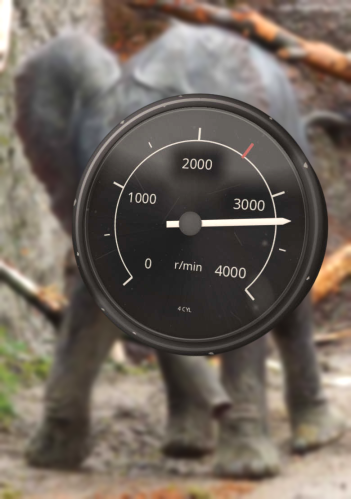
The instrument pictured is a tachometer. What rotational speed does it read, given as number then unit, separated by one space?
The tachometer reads 3250 rpm
